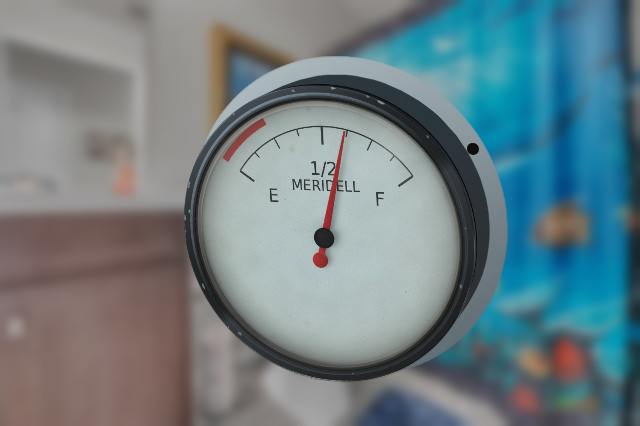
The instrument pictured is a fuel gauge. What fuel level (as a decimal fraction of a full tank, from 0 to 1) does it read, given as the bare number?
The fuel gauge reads 0.625
